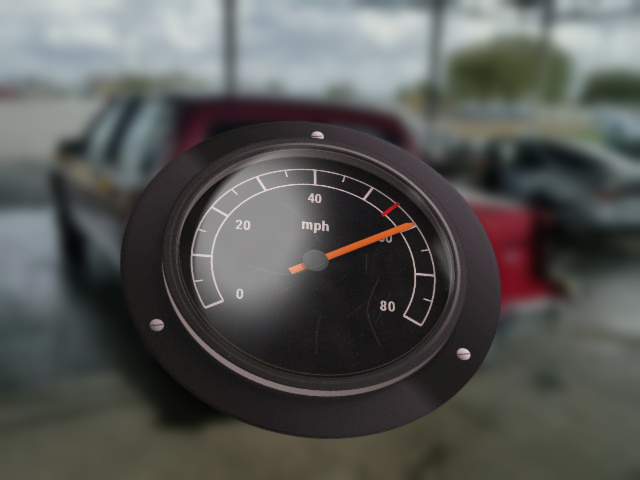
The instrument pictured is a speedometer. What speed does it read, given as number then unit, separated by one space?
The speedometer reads 60 mph
